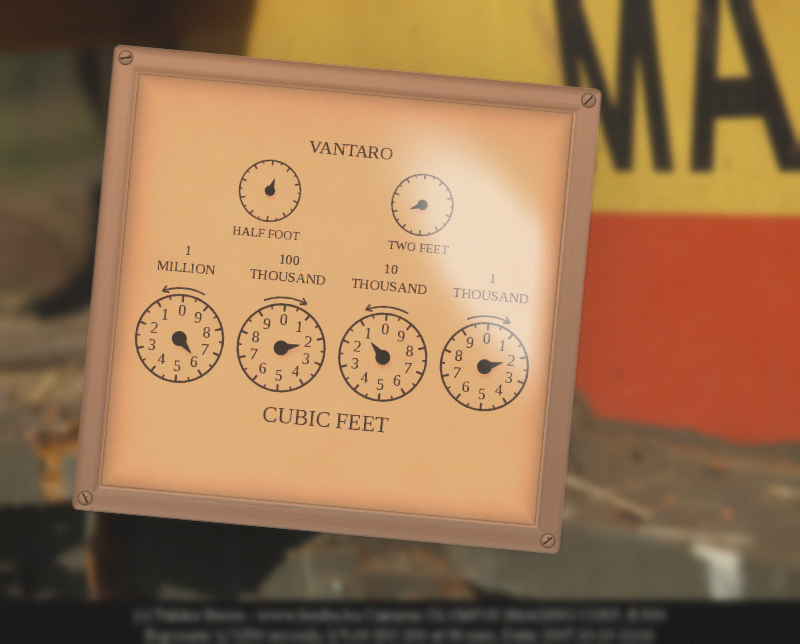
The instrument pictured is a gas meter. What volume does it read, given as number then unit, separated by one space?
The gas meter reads 621200 ft³
